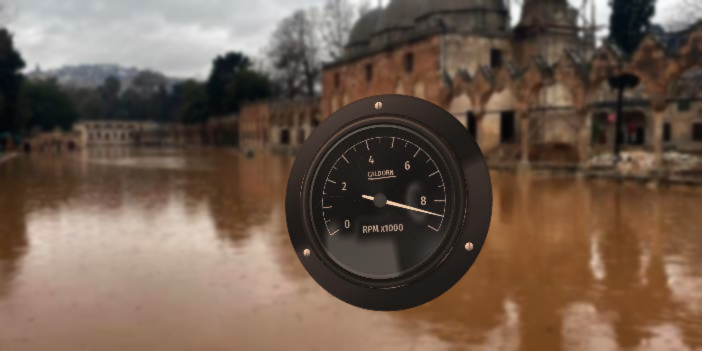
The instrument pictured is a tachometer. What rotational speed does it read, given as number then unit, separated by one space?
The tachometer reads 8500 rpm
